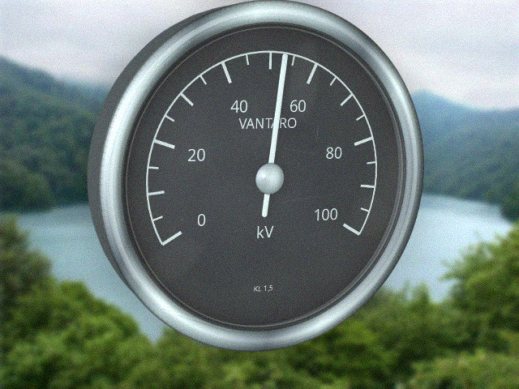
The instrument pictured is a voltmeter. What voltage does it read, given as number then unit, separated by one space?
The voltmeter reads 52.5 kV
